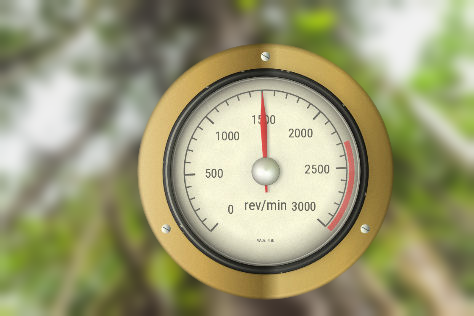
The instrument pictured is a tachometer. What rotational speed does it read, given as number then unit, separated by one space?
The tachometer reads 1500 rpm
